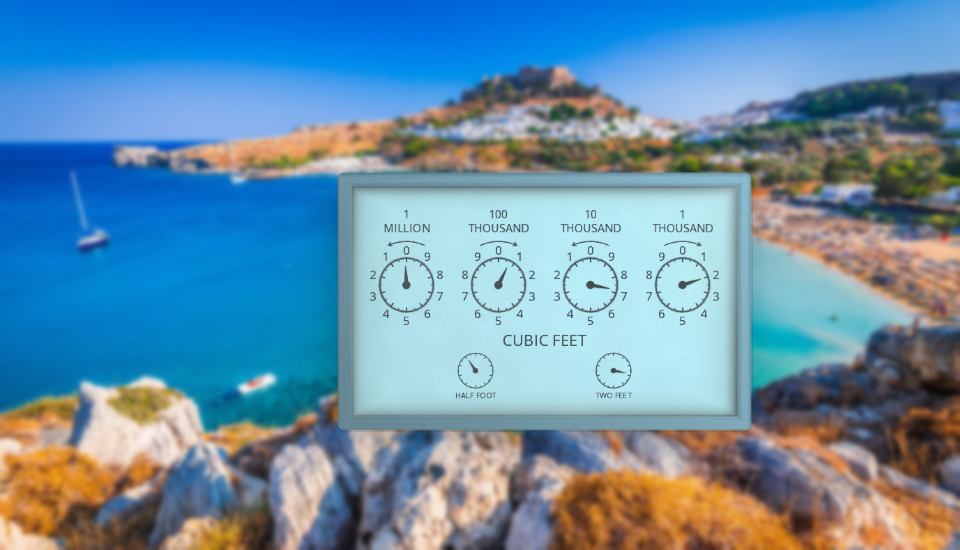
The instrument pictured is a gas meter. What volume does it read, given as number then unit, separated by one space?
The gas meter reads 7200 ft³
